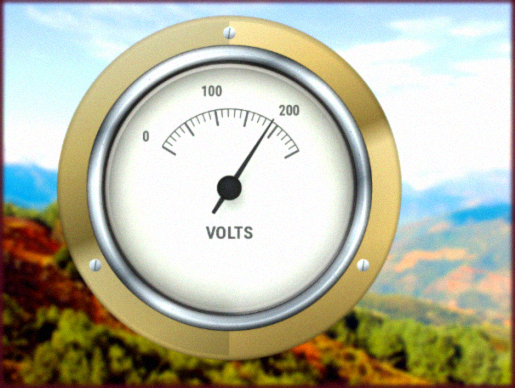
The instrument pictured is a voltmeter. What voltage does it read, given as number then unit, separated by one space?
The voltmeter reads 190 V
